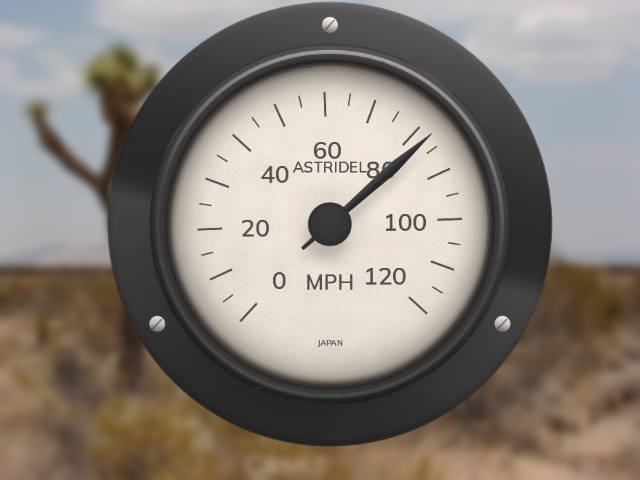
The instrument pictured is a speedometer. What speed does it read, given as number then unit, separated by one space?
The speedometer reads 82.5 mph
